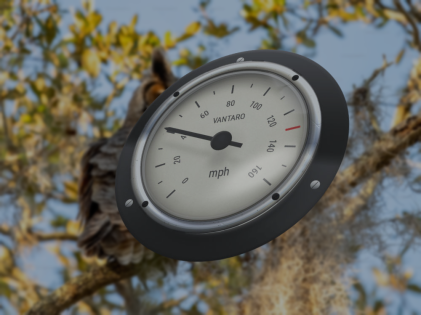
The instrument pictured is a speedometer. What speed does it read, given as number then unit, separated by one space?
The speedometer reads 40 mph
